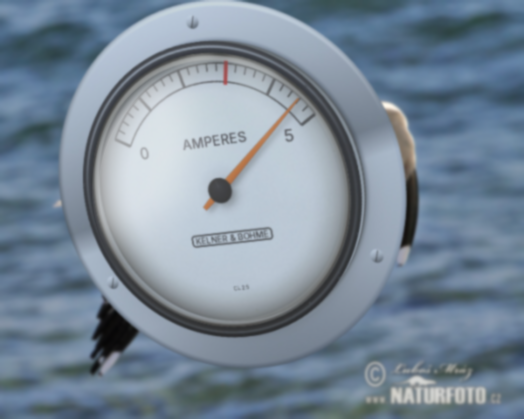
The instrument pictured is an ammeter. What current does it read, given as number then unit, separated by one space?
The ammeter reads 4.6 A
